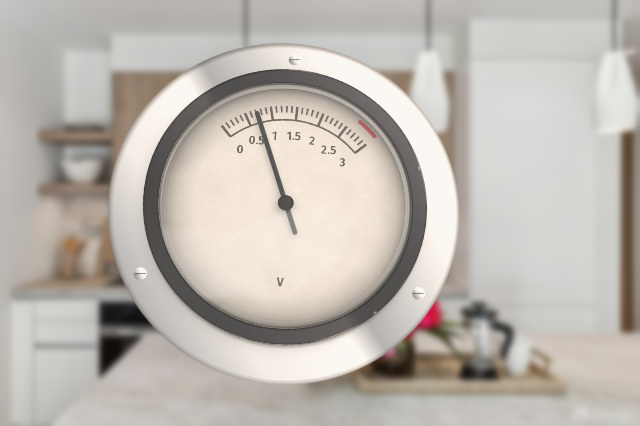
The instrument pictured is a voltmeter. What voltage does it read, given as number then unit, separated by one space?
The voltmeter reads 0.7 V
